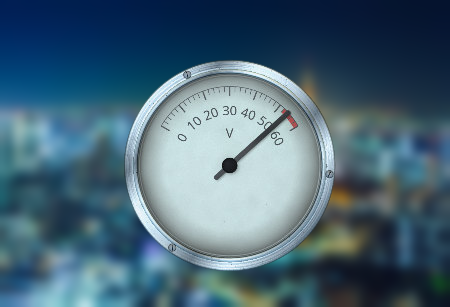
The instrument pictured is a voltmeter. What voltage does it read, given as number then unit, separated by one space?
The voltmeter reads 54 V
